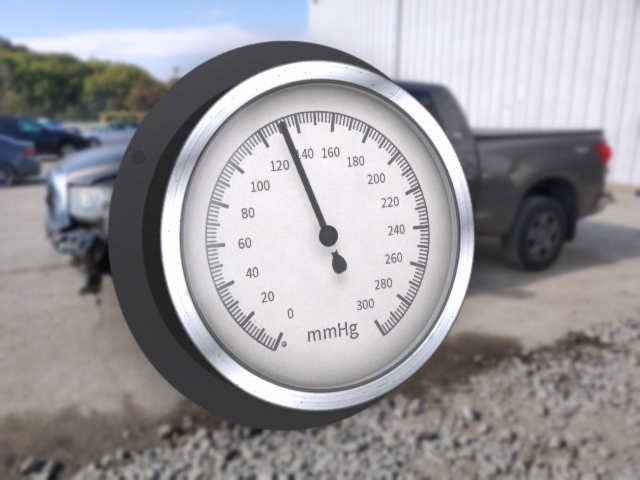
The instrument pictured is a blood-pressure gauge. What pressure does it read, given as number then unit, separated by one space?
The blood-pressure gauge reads 130 mmHg
